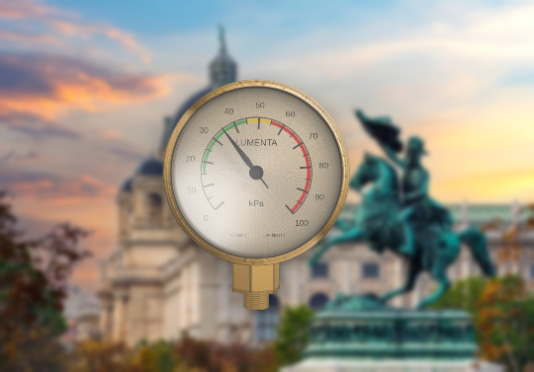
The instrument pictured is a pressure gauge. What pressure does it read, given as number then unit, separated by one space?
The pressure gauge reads 35 kPa
